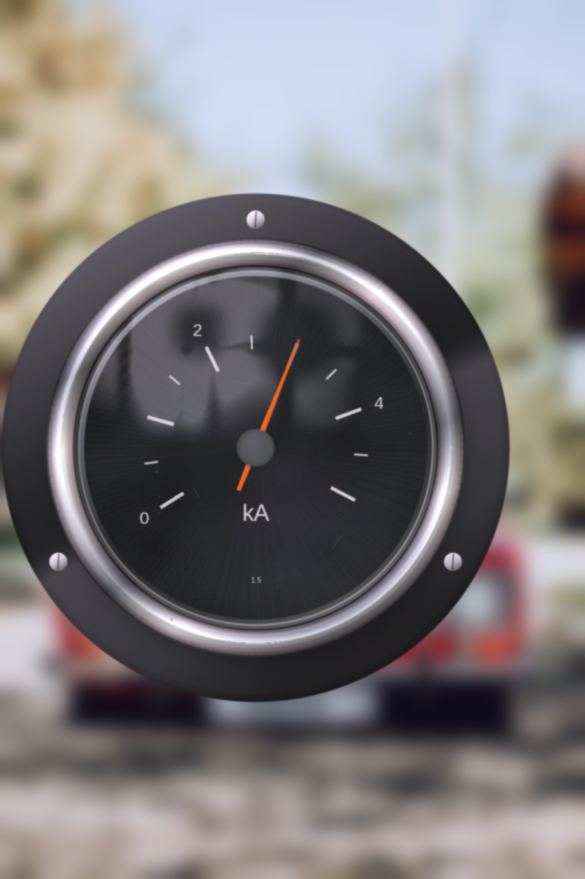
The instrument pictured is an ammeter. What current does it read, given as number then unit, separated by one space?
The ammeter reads 3 kA
